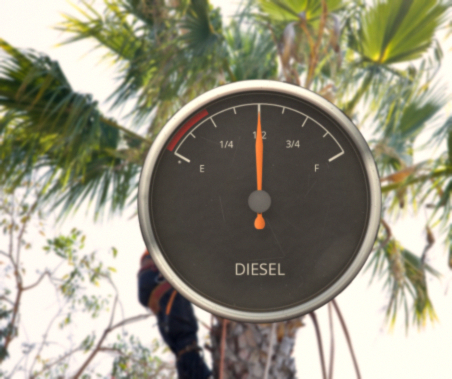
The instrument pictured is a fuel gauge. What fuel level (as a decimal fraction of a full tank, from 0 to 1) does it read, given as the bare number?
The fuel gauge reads 0.5
